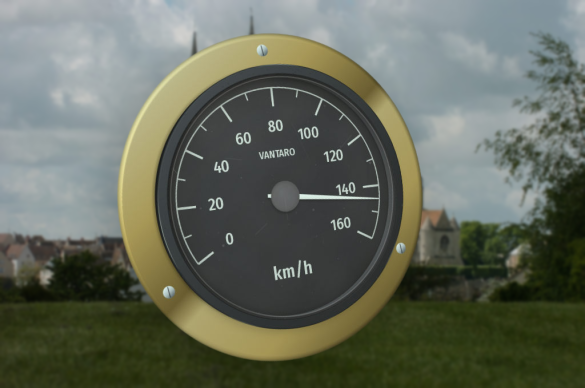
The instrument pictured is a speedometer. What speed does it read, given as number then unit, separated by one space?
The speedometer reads 145 km/h
